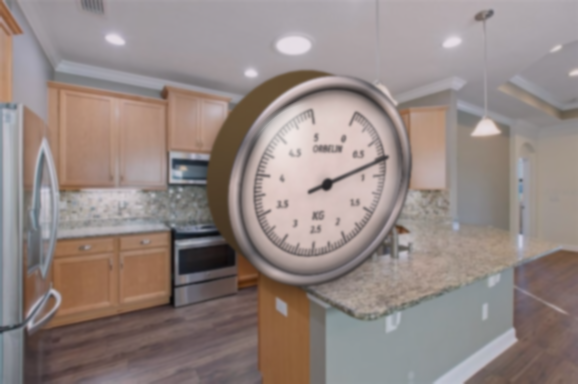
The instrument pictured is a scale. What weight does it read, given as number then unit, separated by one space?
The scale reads 0.75 kg
